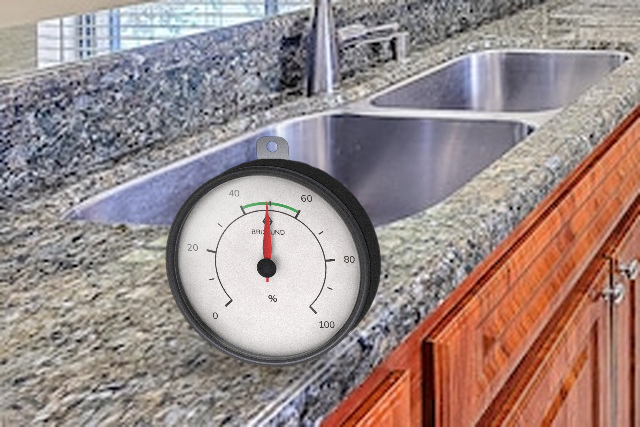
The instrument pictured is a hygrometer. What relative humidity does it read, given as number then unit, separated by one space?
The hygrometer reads 50 %
